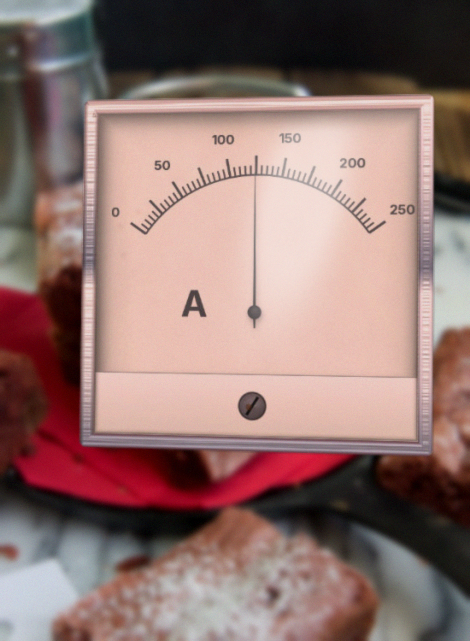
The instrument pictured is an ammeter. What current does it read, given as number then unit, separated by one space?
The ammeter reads 125 A
